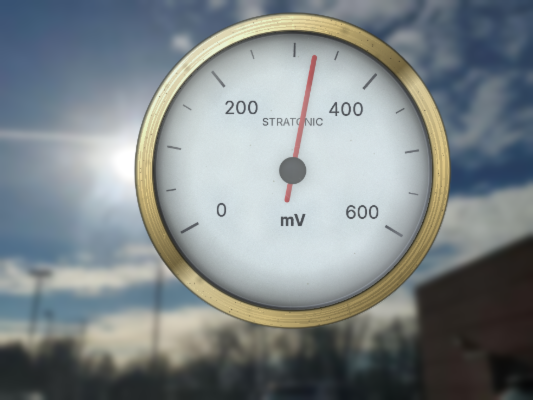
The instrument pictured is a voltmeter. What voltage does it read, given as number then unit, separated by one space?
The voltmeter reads 325 mV
